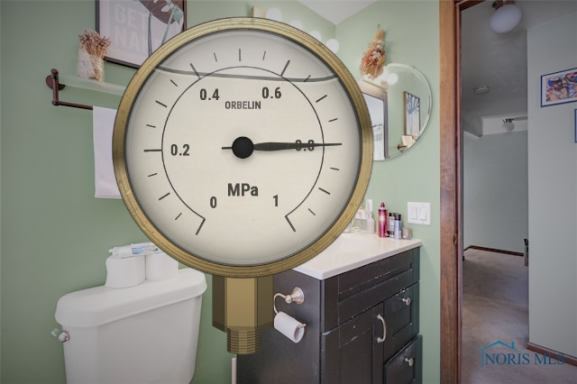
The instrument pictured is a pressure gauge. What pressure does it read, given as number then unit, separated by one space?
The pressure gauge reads 0.8 MPa
